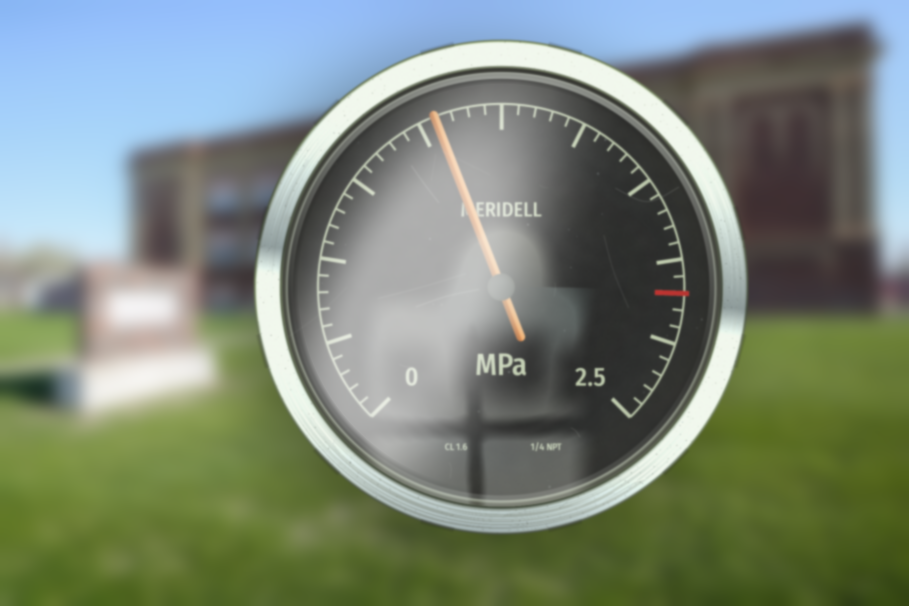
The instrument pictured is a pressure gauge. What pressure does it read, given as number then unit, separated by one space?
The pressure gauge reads 1.05 MPa
